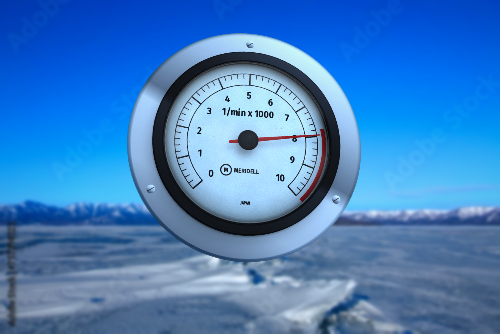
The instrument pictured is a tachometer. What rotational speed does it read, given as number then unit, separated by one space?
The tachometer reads 8000 rpm
